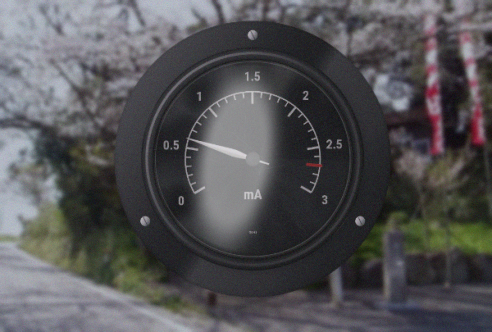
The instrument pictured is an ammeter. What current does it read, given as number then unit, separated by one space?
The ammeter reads 0.6 mA
